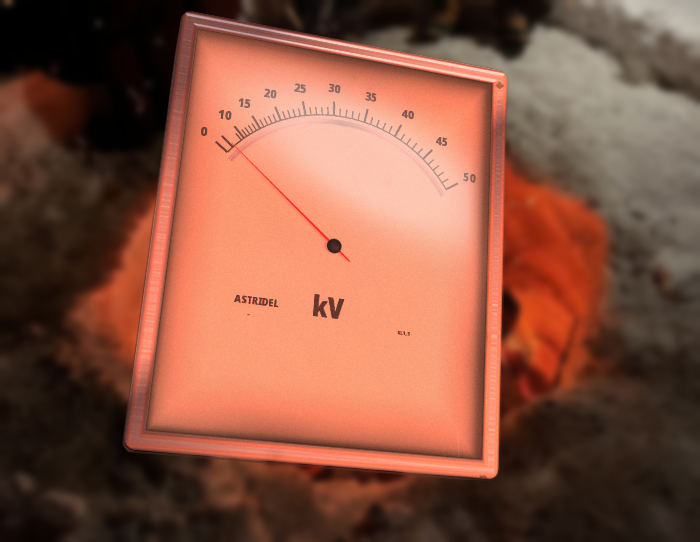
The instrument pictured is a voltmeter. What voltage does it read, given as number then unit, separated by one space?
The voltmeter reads 5 kV
